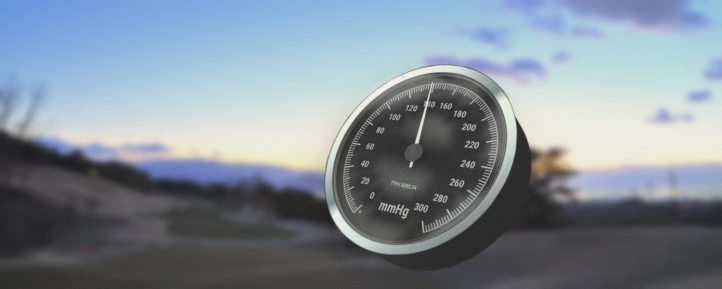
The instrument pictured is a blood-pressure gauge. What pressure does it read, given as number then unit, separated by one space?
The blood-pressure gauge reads 140 mmHg
